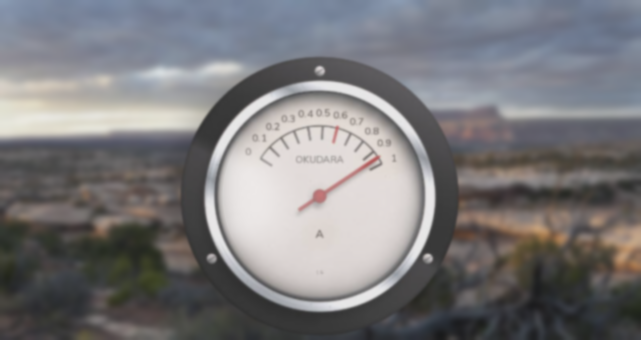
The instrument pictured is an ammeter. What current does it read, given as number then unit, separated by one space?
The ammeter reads 0.95 A
